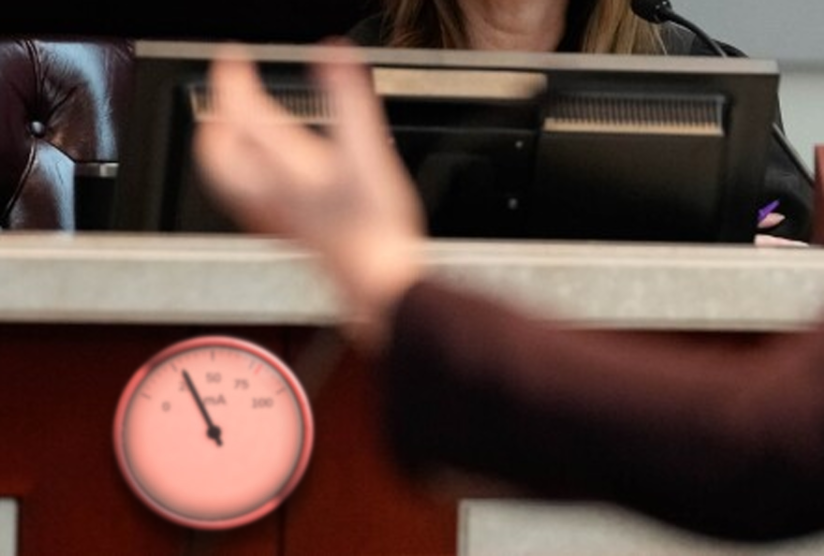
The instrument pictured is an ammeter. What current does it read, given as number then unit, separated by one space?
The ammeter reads 30 mA
